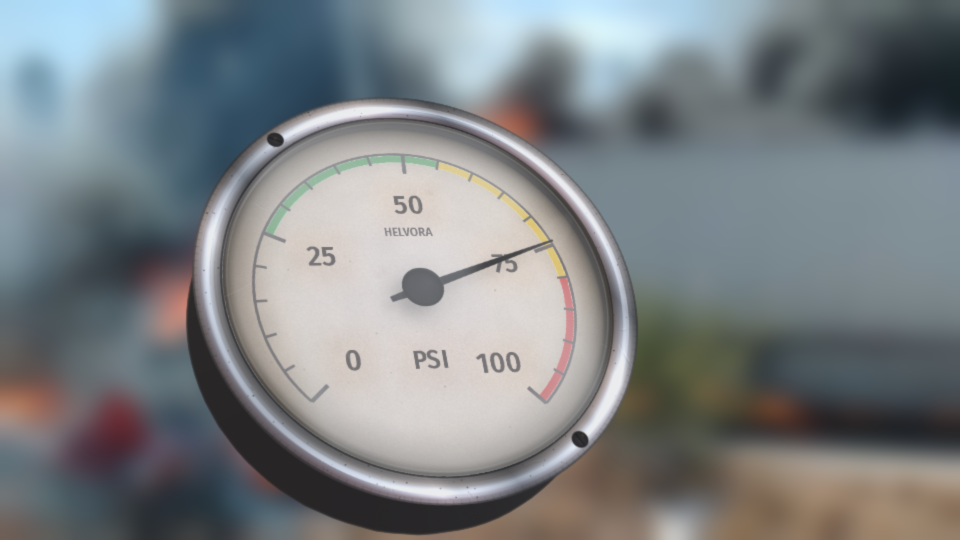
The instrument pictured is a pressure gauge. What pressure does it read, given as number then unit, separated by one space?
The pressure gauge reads 75 psi
